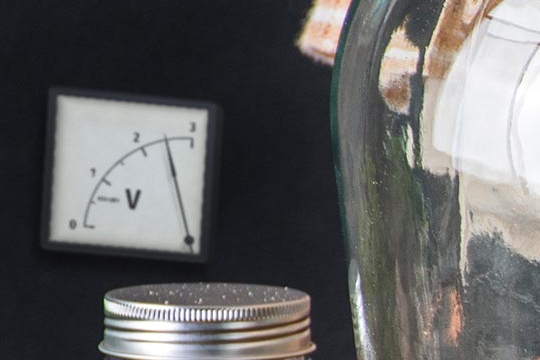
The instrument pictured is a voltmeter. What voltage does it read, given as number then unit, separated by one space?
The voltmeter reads 2.5 V
